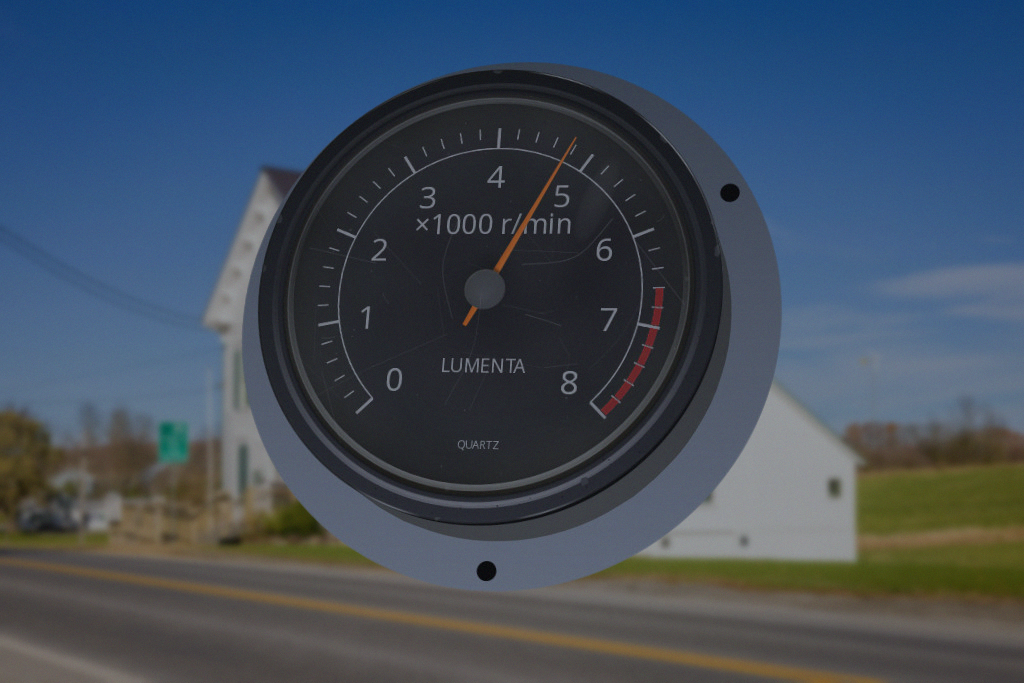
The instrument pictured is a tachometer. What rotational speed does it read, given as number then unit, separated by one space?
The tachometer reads 4800 rpm
